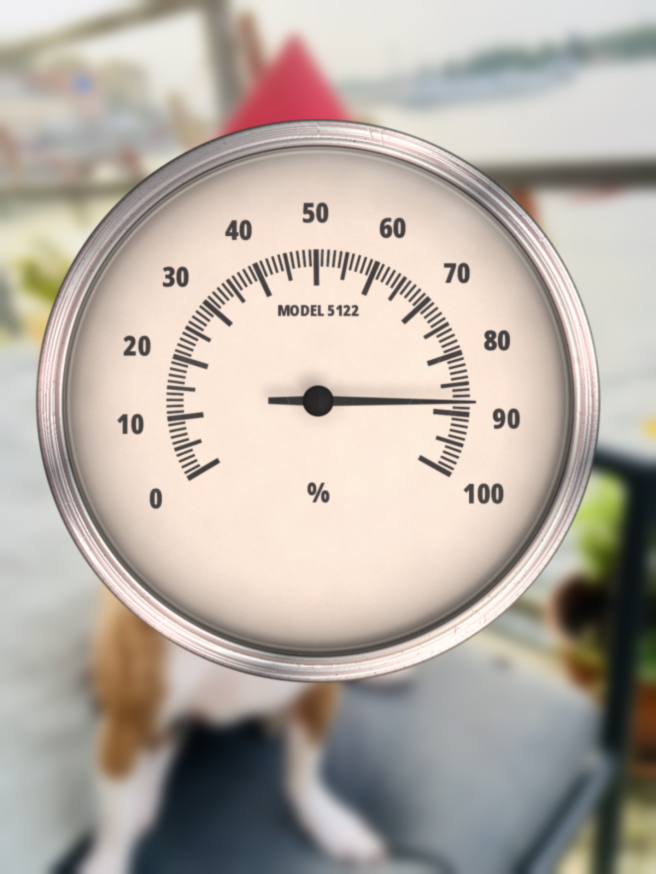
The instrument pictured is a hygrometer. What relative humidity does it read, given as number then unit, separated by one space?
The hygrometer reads 88 %
